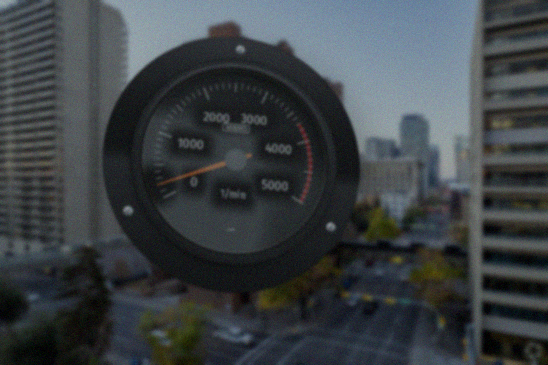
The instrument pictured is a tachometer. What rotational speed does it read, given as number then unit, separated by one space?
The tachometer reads 200 rpm
